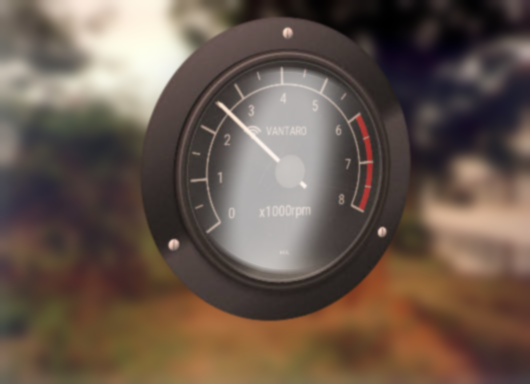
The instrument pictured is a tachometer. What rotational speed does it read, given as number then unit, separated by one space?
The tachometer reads 2500 rpm
